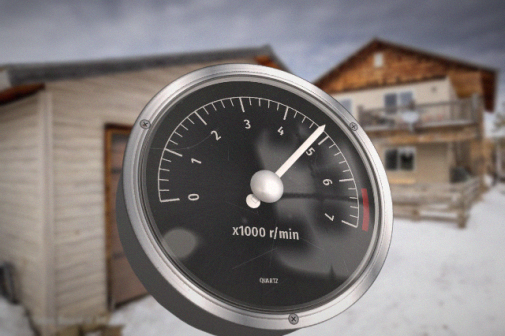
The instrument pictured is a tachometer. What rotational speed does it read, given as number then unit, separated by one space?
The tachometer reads 4800 rpm
